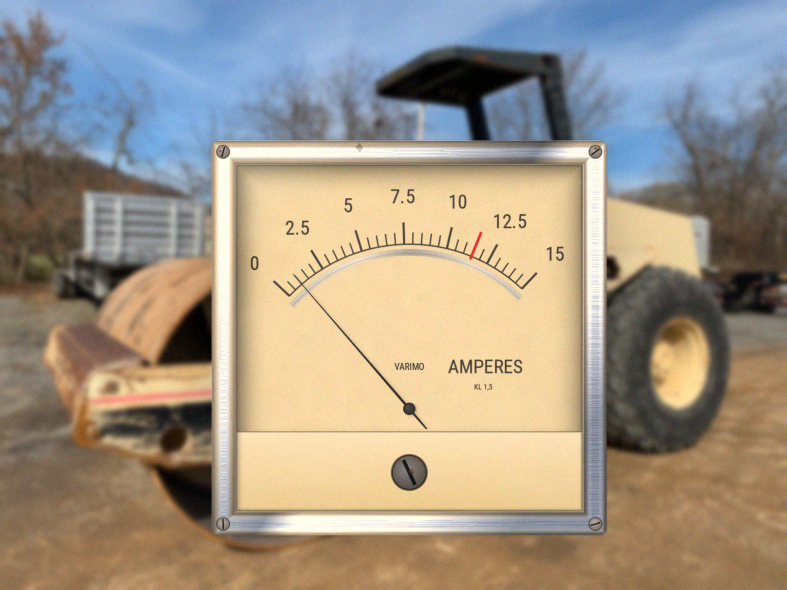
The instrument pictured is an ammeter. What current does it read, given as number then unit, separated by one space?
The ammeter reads 1 A
